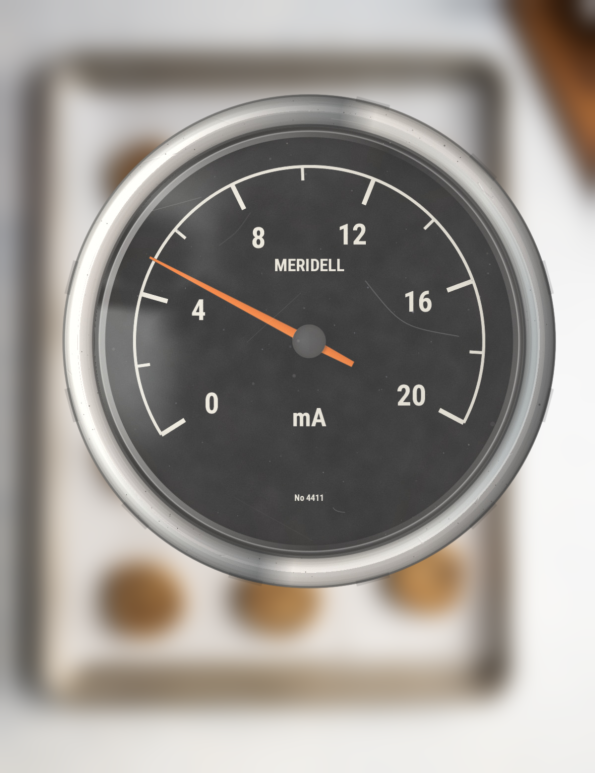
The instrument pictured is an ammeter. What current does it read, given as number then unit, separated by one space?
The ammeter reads 5 mA
